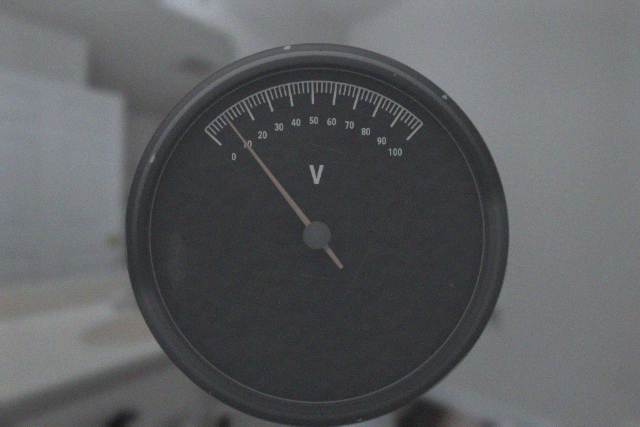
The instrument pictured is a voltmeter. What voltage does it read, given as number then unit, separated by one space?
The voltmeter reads 10 V
